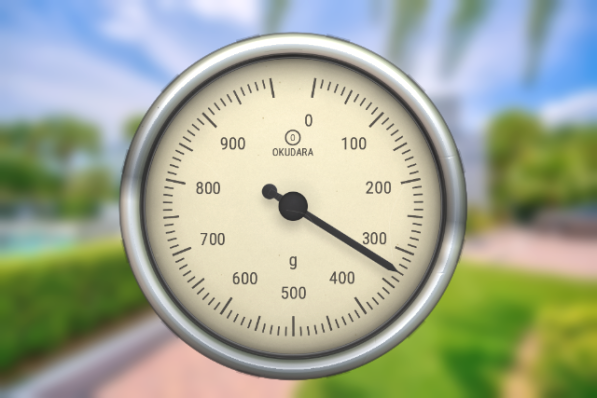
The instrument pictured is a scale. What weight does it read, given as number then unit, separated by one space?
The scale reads 330 g
